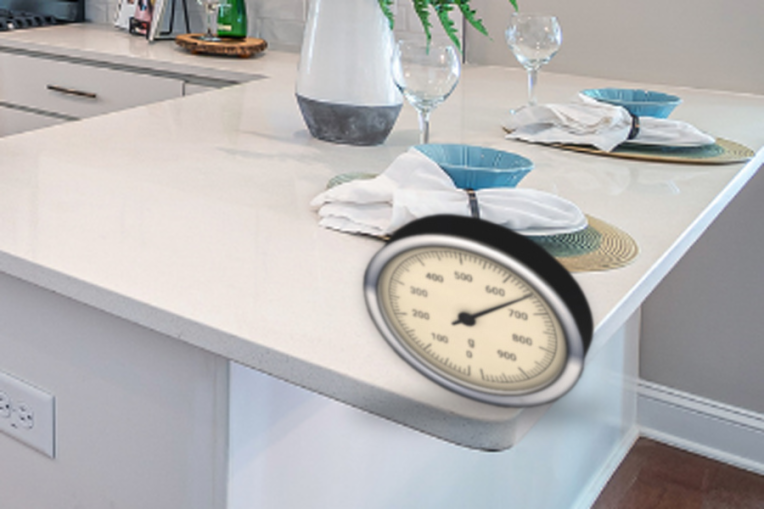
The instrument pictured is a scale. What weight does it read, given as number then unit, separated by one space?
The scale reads 650 g
